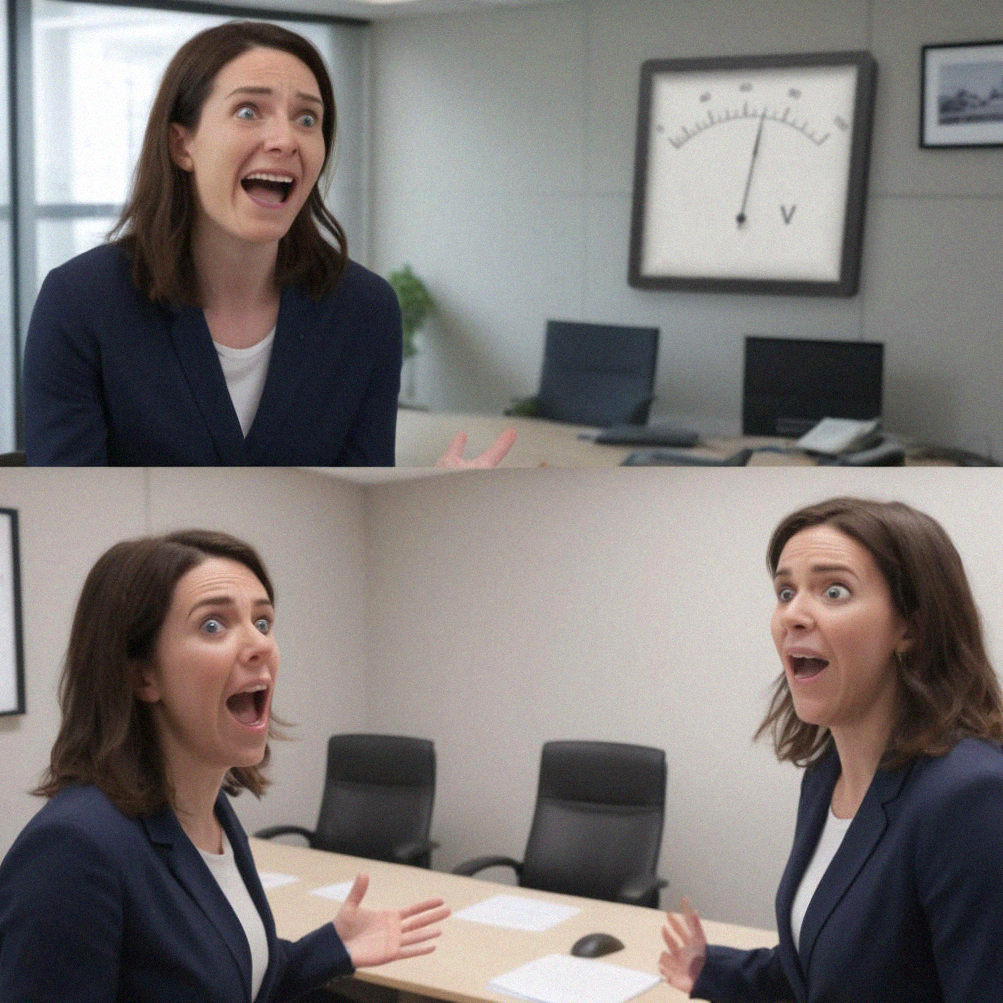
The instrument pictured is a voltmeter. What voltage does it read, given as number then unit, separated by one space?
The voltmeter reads 70 V
